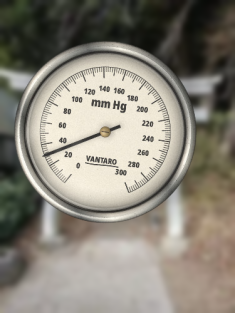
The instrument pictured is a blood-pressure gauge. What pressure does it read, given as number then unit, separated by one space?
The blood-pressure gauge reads 30 mmHg
